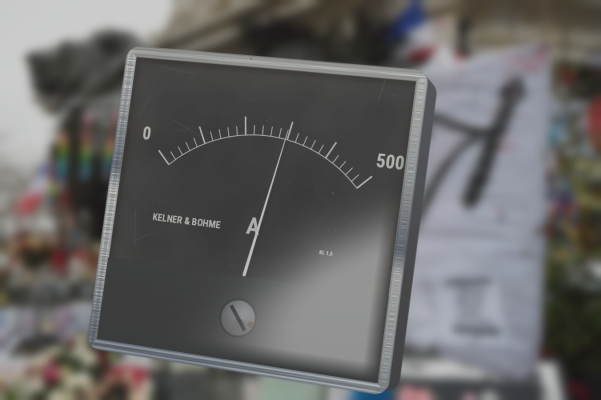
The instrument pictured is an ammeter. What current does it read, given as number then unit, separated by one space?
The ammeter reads 300 A
